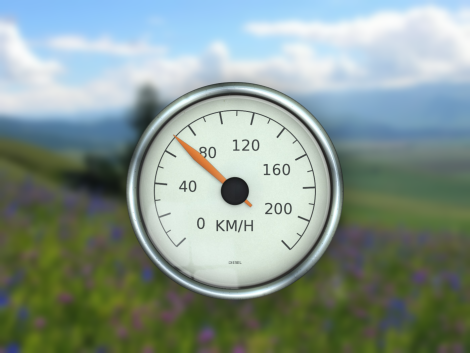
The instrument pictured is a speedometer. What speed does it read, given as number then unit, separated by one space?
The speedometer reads 70 km/h
